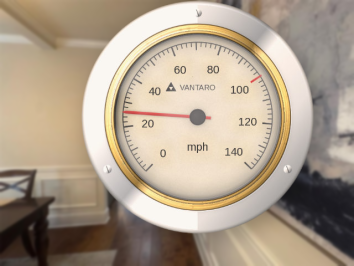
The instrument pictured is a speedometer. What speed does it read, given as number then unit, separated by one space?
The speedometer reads 26 mph
